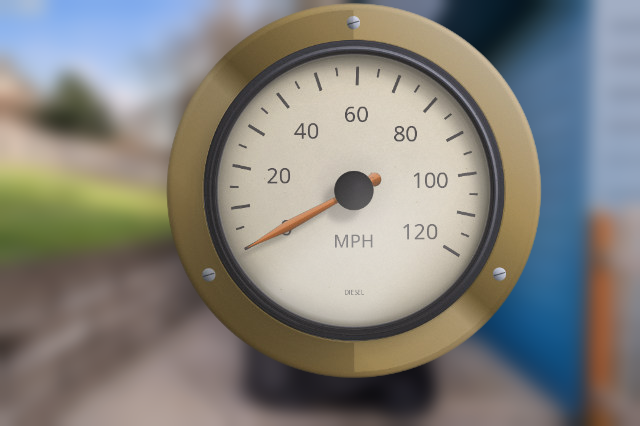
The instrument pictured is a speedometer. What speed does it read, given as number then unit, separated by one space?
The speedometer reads 0 mph
